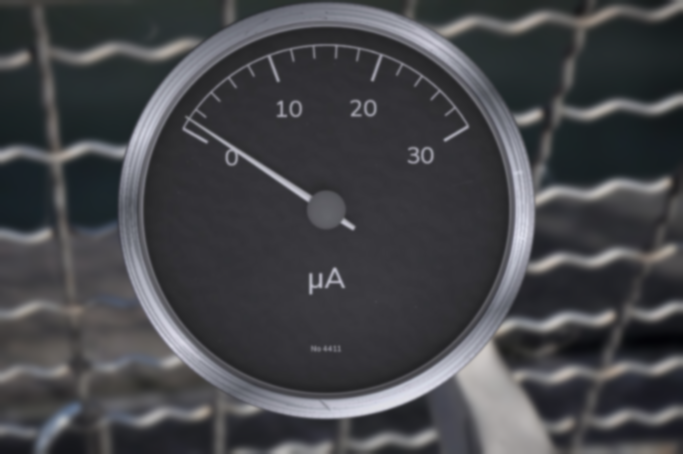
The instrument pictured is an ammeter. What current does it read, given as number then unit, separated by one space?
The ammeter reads 1 µA
